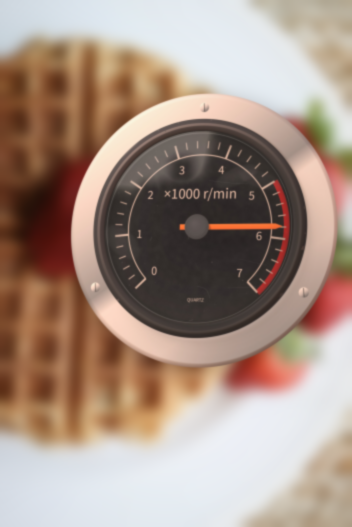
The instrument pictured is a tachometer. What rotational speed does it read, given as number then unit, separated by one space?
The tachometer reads 5800 rpm
